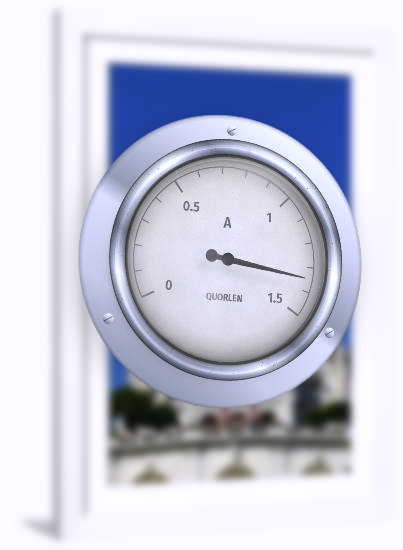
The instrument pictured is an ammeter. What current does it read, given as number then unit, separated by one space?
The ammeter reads 1.35 A
